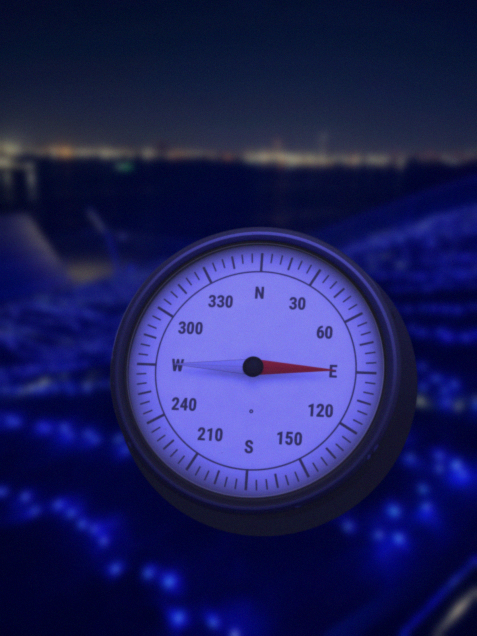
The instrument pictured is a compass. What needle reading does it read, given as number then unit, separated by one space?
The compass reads 90 °
